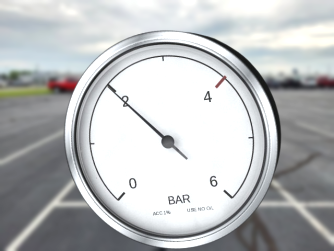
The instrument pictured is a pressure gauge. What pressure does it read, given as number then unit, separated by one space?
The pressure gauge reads 2 bar
